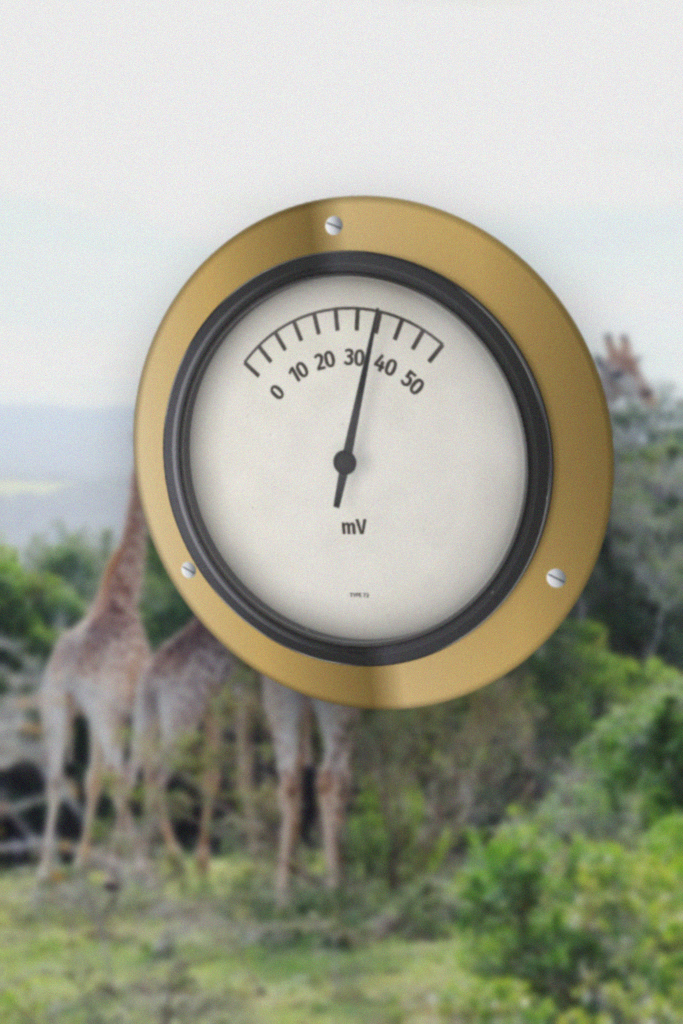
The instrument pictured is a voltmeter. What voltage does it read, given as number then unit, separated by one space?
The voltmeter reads 35 mV
